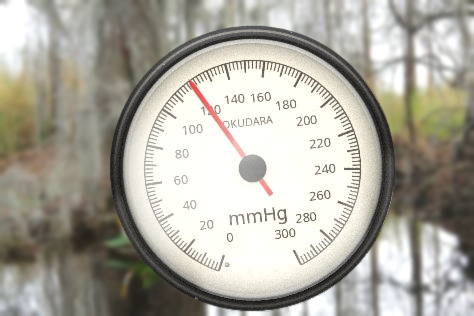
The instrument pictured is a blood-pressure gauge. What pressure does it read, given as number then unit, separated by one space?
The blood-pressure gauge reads 120 mmHg
